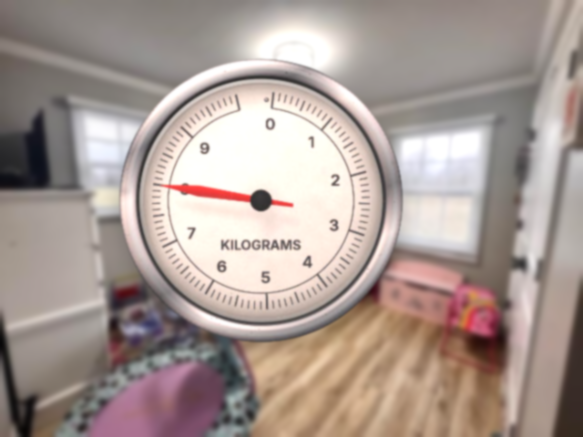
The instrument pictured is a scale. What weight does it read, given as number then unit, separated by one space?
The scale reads 8 kg
